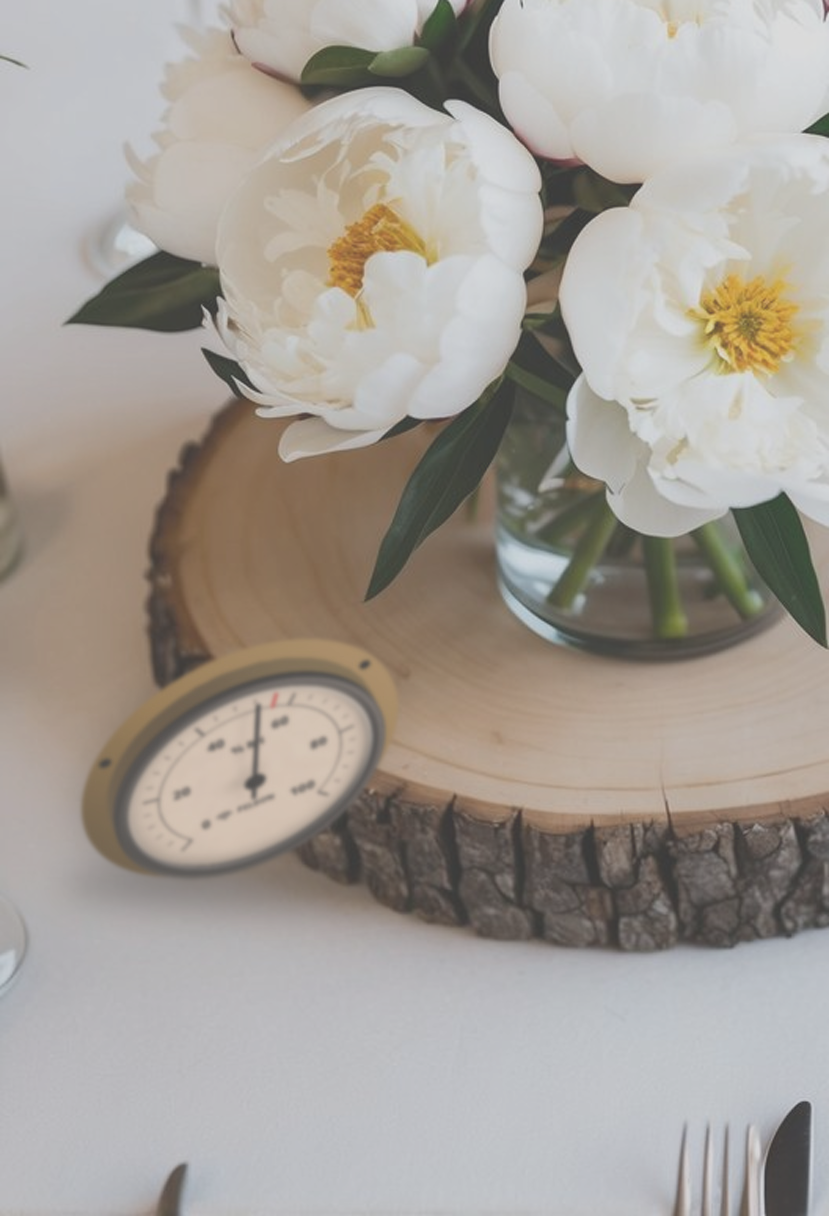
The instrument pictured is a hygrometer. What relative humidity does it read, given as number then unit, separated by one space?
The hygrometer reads 52 %
